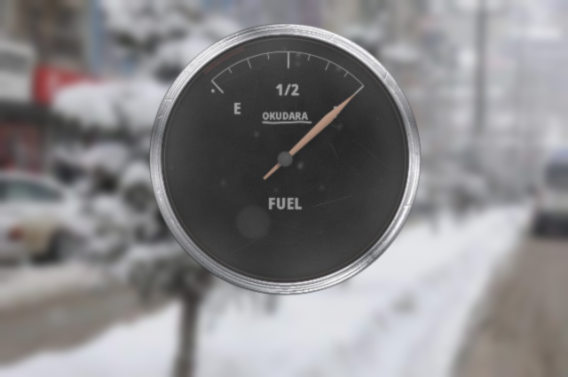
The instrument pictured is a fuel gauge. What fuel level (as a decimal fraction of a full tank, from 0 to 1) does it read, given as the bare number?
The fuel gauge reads 1
